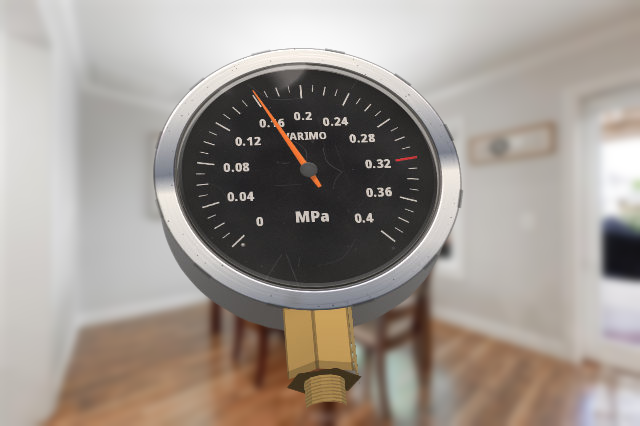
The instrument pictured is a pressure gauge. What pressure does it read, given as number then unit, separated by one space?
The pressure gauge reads 0.16 MPa
